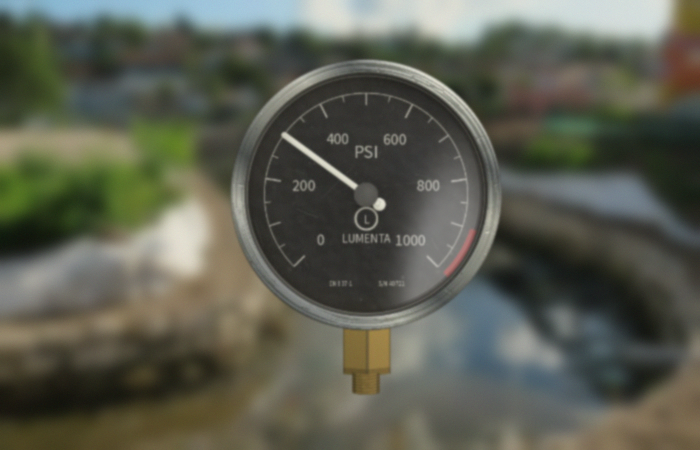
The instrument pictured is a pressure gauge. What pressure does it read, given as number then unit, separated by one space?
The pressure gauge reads 300 psi
